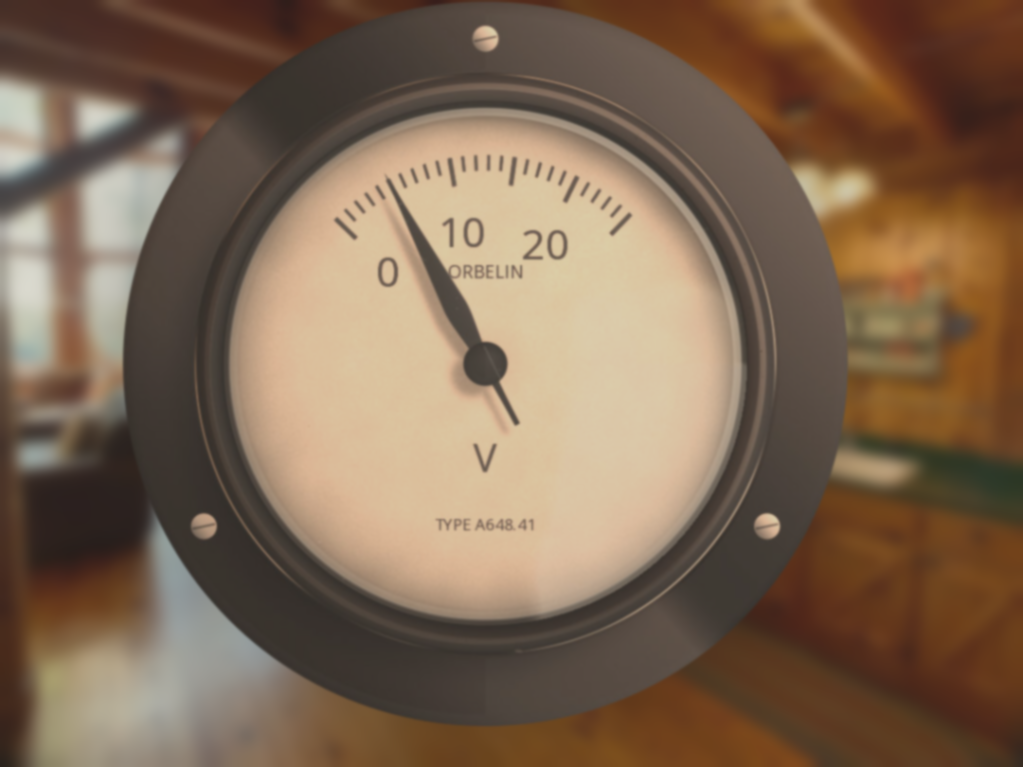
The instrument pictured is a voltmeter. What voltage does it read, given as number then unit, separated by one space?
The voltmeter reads 5 V
